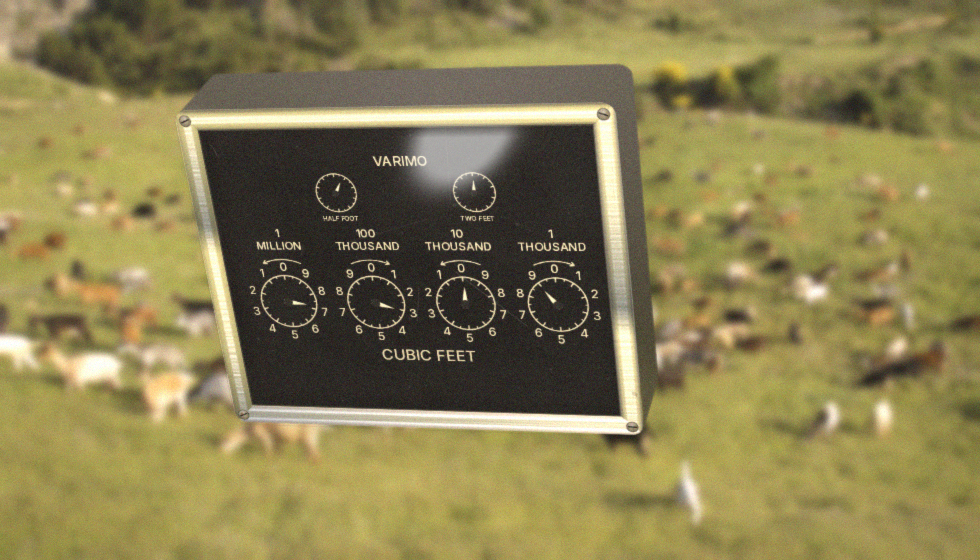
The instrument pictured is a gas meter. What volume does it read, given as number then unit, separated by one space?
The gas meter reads 729900 ft³
